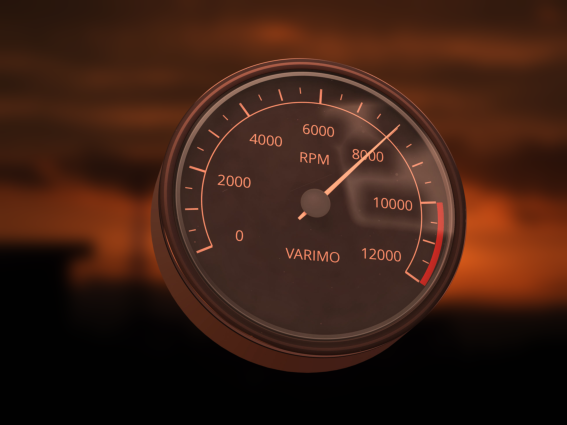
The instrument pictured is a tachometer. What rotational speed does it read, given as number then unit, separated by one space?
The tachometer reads 8000 rpm
